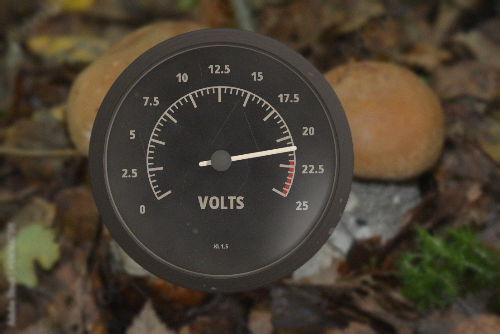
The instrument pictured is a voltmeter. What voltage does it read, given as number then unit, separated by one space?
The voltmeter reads 21 V
